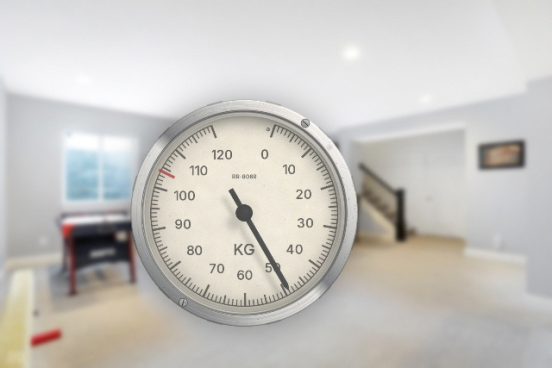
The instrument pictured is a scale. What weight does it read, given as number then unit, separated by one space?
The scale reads 49 kg
